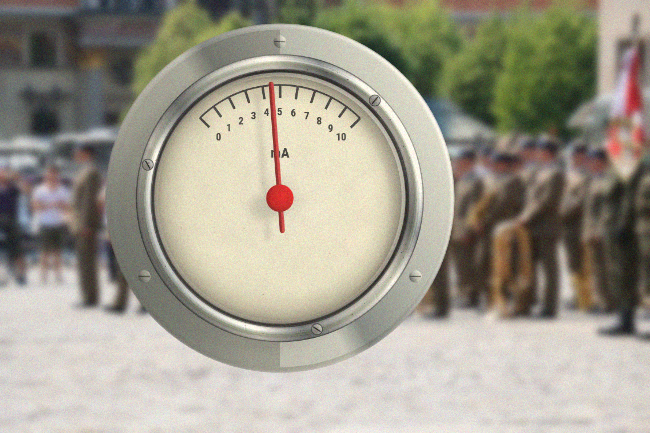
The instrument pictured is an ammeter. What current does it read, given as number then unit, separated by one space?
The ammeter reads 4.5 mA
